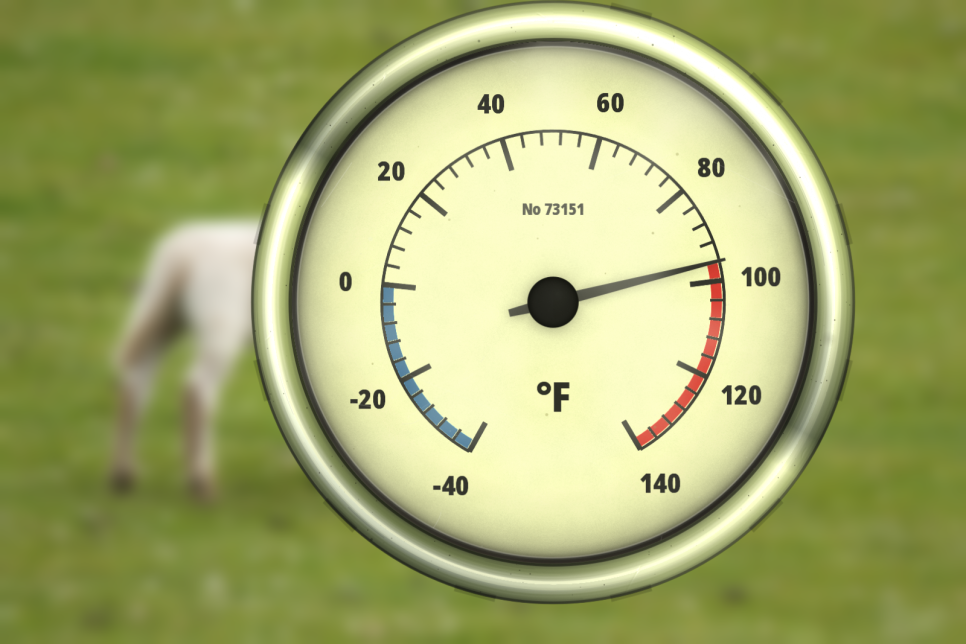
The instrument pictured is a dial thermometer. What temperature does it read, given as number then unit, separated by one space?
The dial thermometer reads 96 °F
